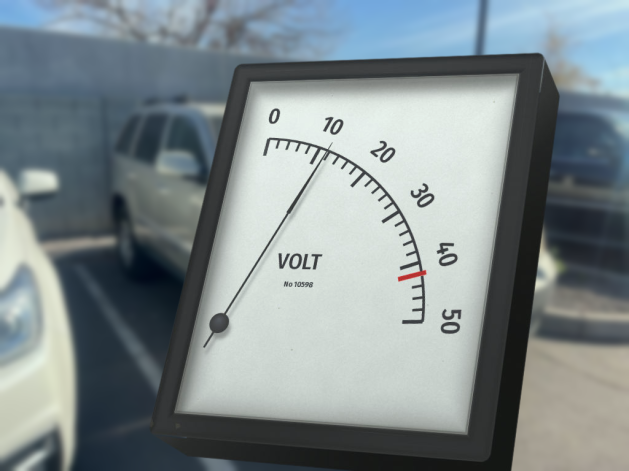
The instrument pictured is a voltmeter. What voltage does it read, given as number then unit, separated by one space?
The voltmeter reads 12 V
